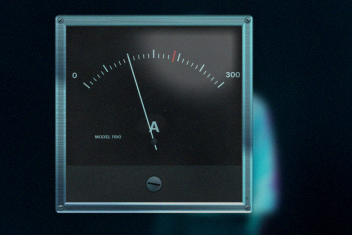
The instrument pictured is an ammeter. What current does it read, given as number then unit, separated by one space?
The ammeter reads 100 A
